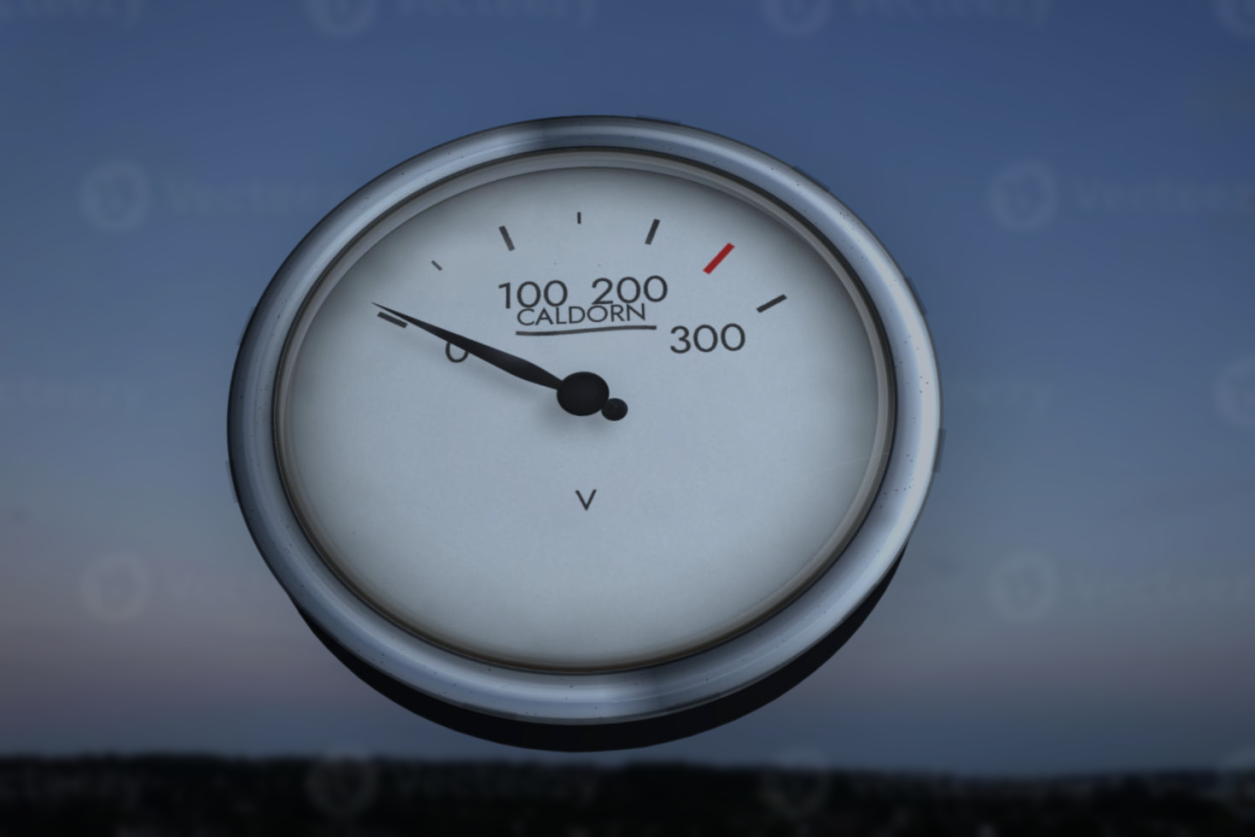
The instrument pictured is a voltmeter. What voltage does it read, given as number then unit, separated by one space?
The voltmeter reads 0 V
